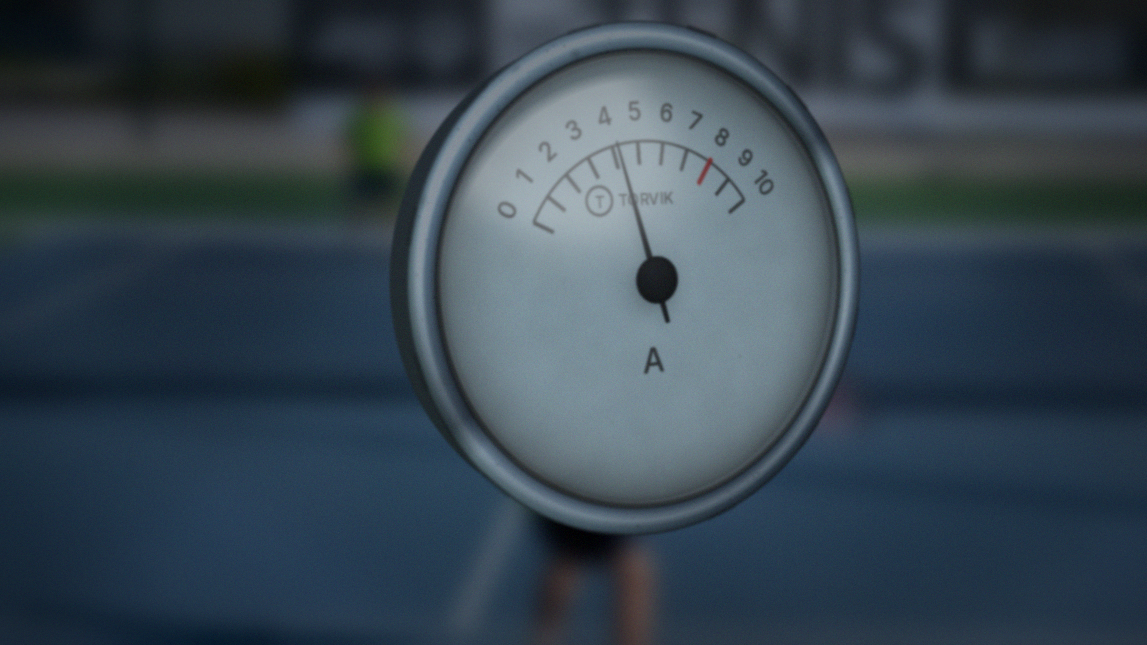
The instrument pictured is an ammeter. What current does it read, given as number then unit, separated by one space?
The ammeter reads 4 A
